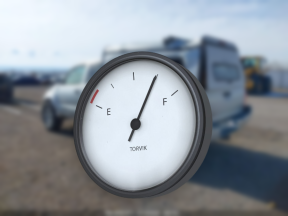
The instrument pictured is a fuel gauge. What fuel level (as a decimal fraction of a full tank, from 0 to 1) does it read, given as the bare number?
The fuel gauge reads 0.75
